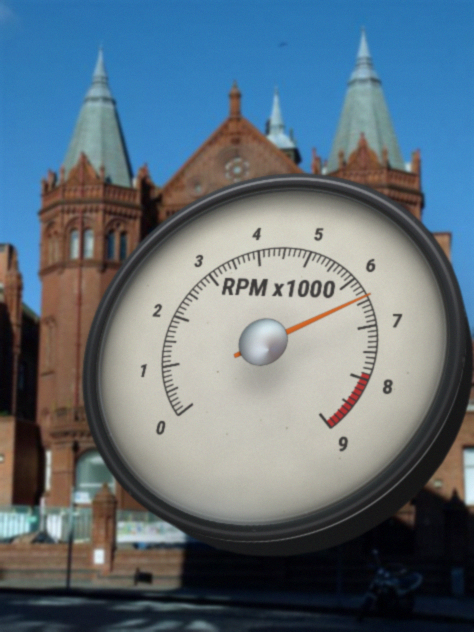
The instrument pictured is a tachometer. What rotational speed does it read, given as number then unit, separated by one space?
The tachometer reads 6500 rpm
